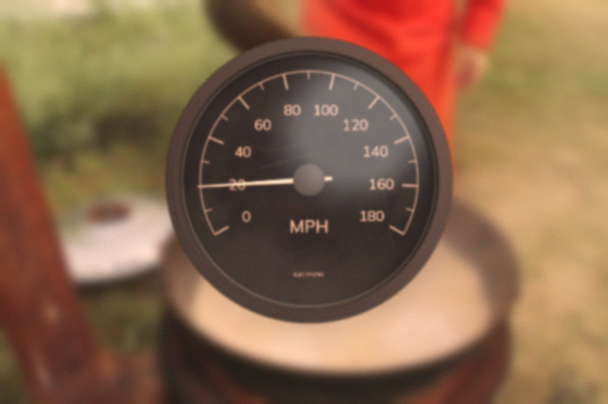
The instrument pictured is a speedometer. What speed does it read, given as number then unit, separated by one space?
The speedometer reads 20 mph
